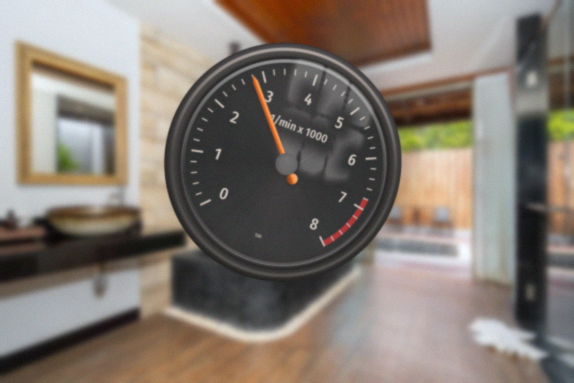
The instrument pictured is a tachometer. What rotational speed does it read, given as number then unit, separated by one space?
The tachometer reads 2800 rpm
